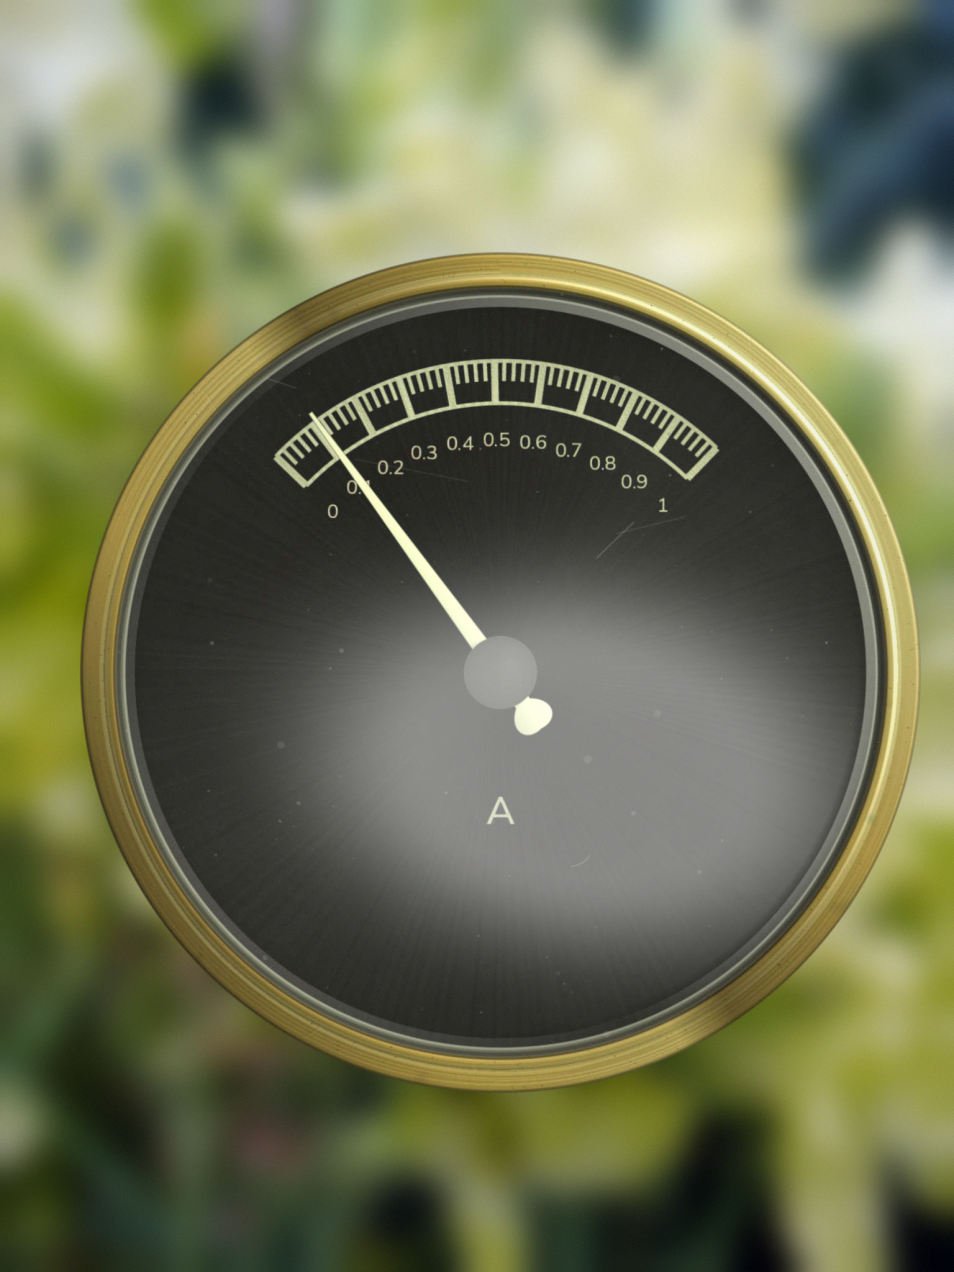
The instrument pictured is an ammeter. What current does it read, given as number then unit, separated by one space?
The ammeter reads 0.11 A
